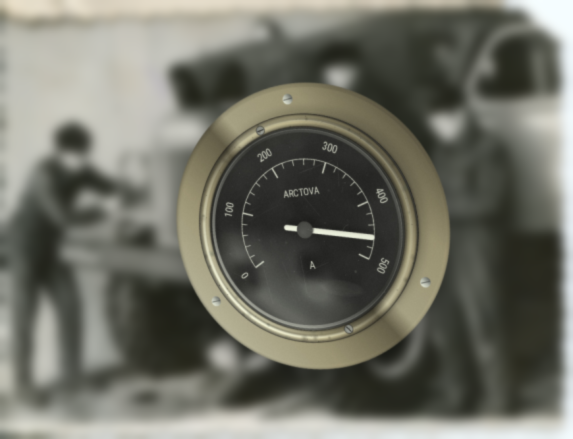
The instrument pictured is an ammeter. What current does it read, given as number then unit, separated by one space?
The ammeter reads 460 A
